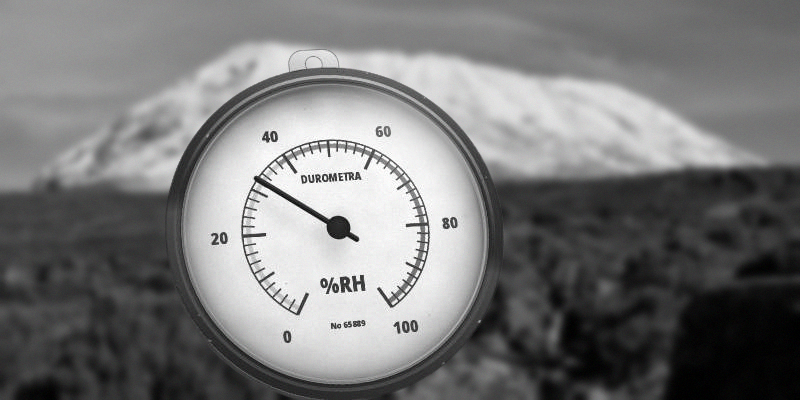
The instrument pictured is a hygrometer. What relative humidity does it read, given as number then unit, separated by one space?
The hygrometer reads 32 %
